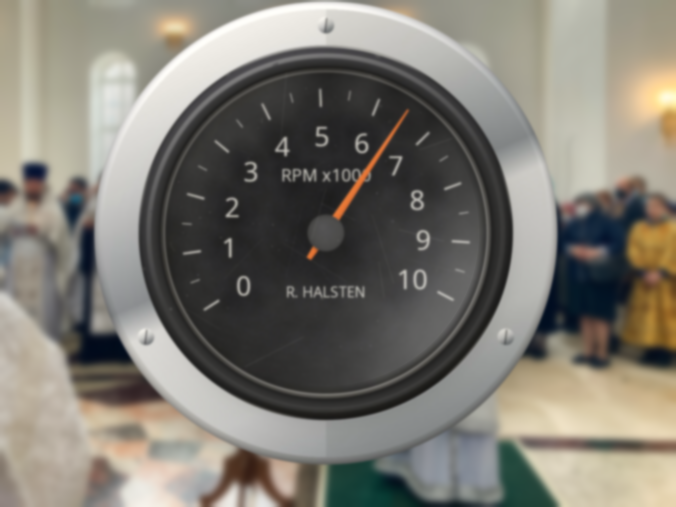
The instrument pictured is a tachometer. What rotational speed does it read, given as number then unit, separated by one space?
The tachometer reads 6500 rpm
